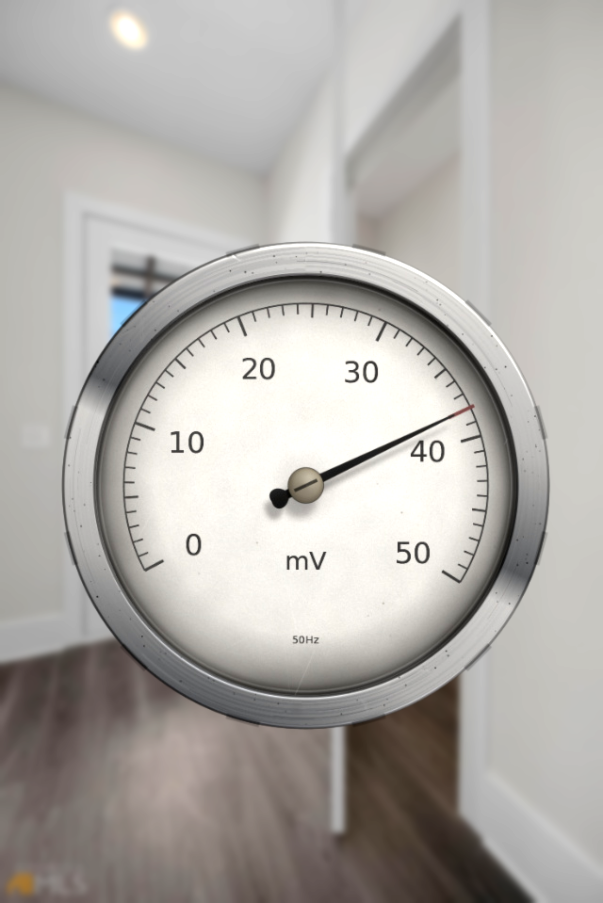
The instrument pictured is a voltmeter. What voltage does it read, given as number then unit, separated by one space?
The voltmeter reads 38 mV
